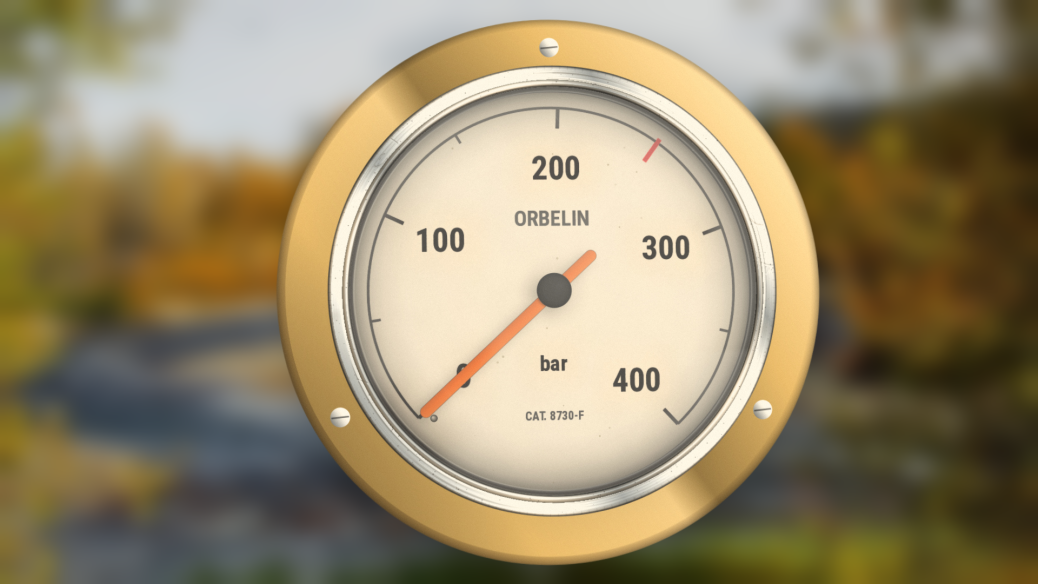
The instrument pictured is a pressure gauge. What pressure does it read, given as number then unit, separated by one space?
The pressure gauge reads 0 bar
